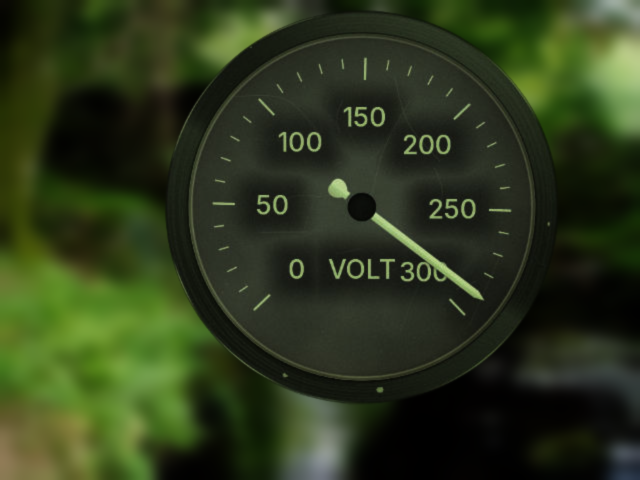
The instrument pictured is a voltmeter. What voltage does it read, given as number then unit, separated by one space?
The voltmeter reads 290 V
